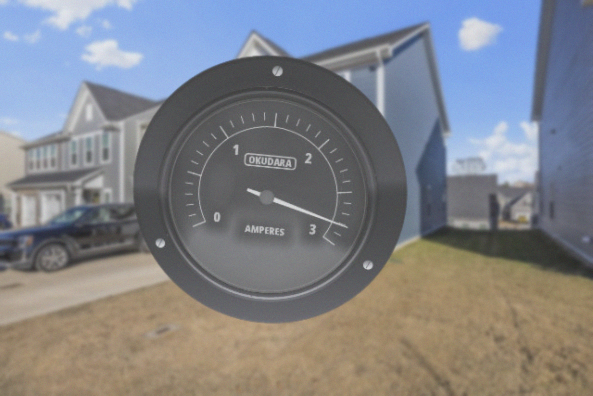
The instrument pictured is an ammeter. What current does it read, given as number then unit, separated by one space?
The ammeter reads 2.8 A
